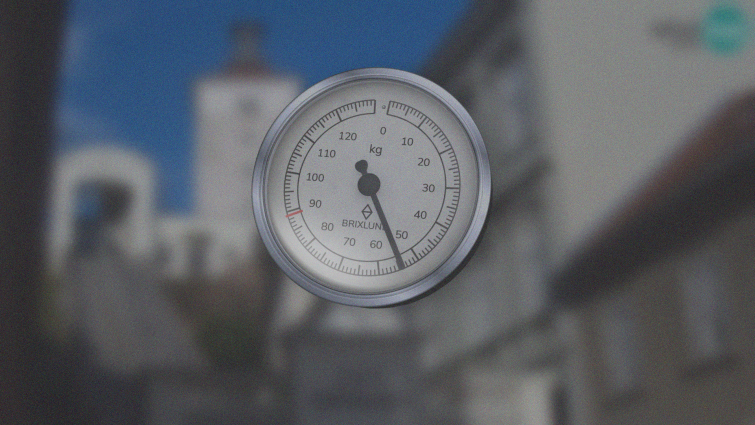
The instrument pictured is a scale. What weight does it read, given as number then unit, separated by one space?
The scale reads 54 kg
